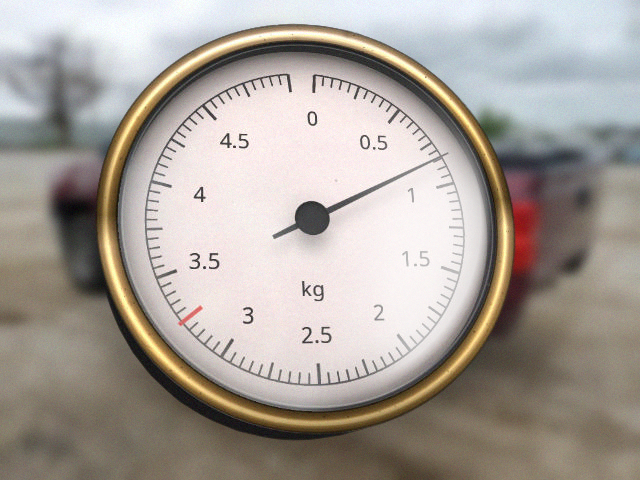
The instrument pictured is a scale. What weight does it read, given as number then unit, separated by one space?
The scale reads 0.85 kg
